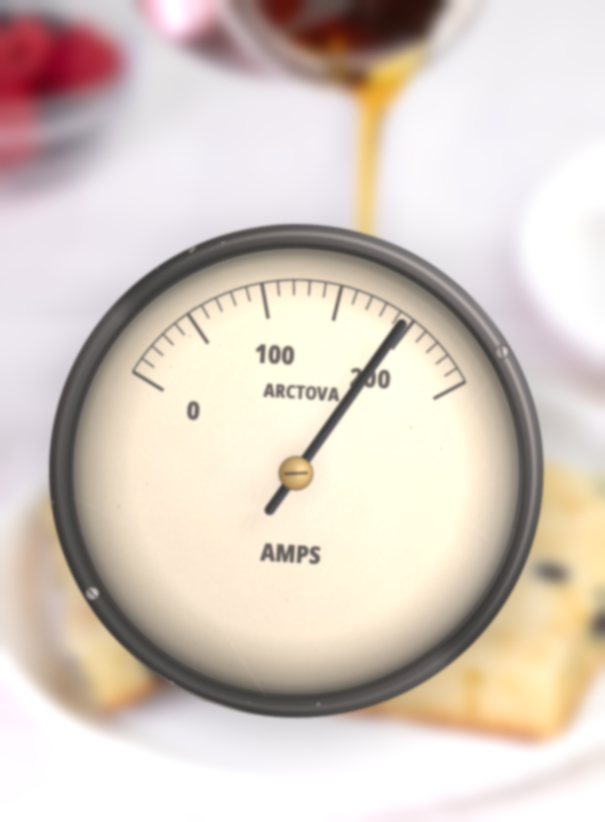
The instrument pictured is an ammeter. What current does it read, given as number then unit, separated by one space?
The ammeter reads 195 A
